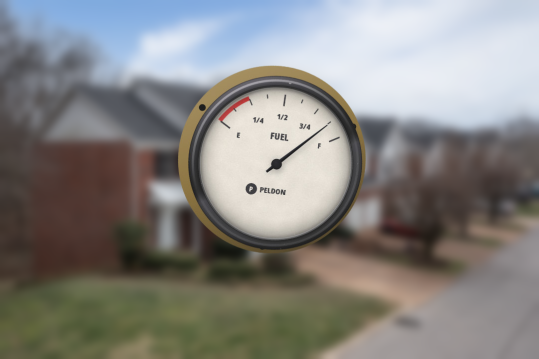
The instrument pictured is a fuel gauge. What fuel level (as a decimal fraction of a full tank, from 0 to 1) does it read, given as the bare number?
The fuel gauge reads 0.875
